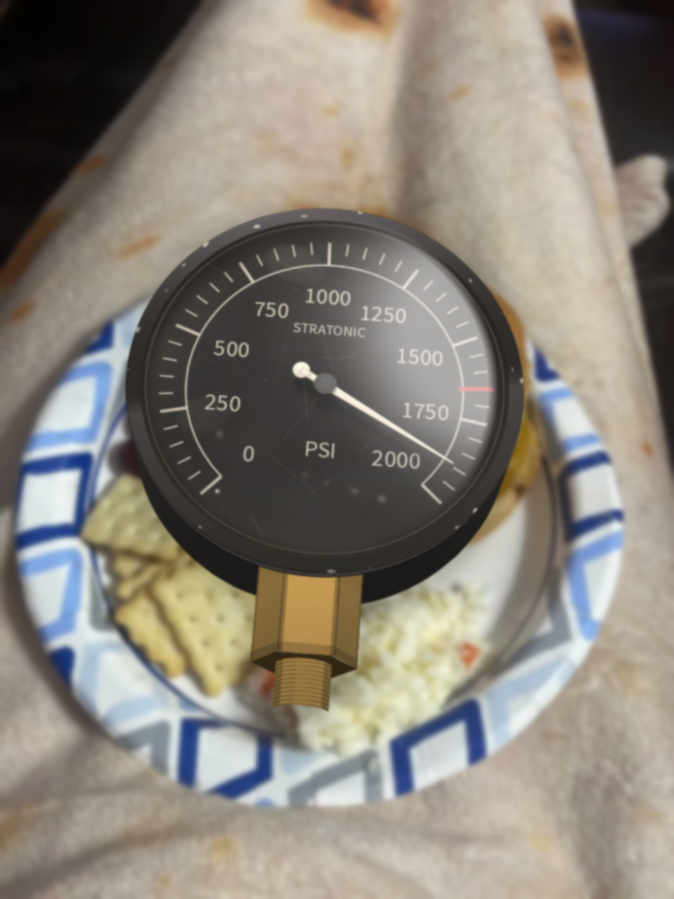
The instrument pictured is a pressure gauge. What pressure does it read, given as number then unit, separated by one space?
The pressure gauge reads 1900 psi
